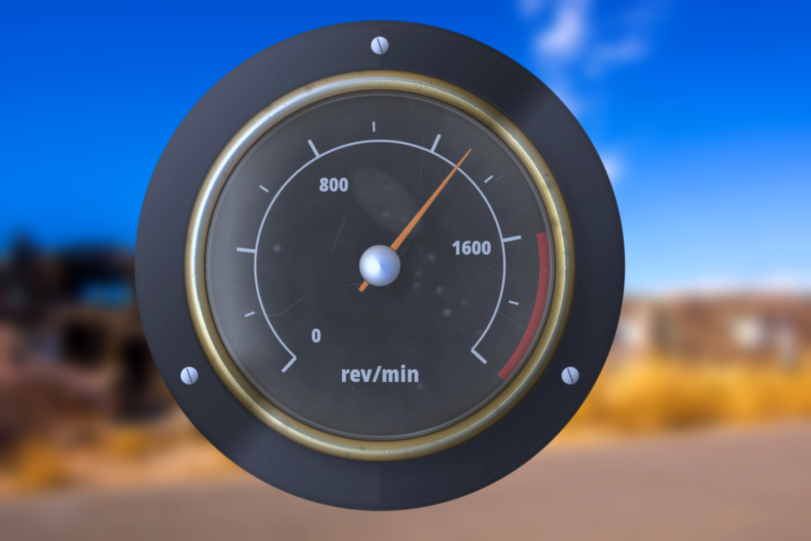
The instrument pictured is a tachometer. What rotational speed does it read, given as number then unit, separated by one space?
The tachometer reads 1300 rpm
